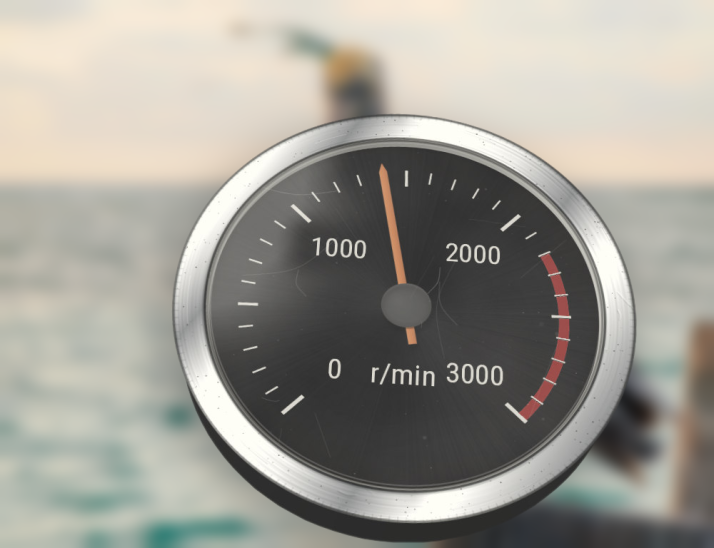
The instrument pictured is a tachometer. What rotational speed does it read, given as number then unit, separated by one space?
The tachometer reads 1400 rpm
